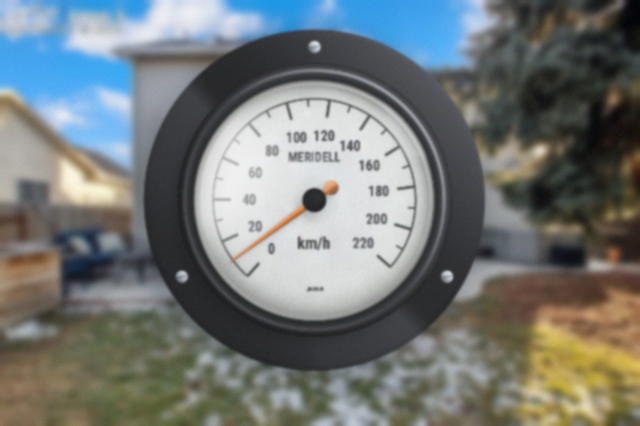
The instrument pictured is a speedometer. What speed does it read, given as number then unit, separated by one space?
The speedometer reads 10 km/h
